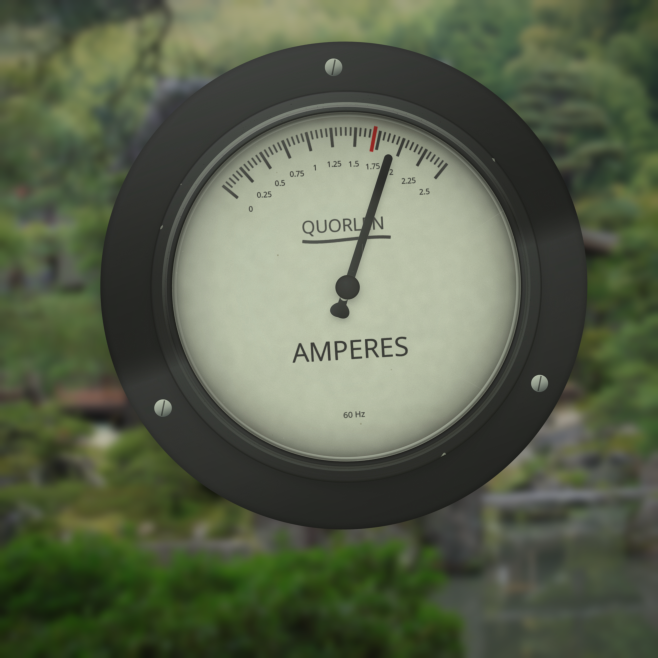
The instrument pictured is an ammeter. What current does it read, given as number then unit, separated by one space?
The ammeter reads 1.9 A
